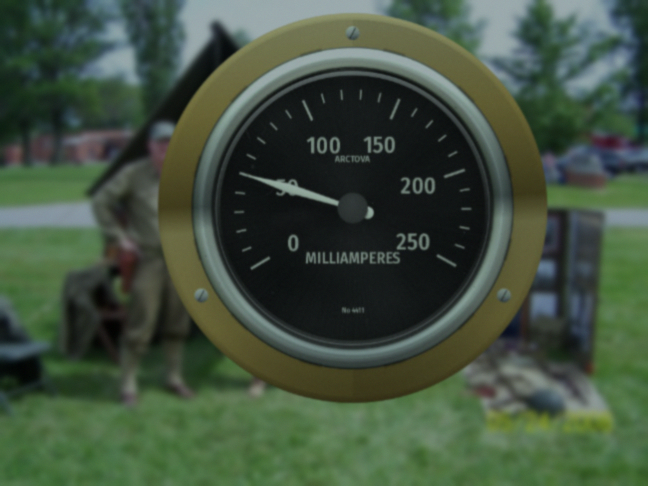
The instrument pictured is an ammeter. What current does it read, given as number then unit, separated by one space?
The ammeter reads 50 mA
